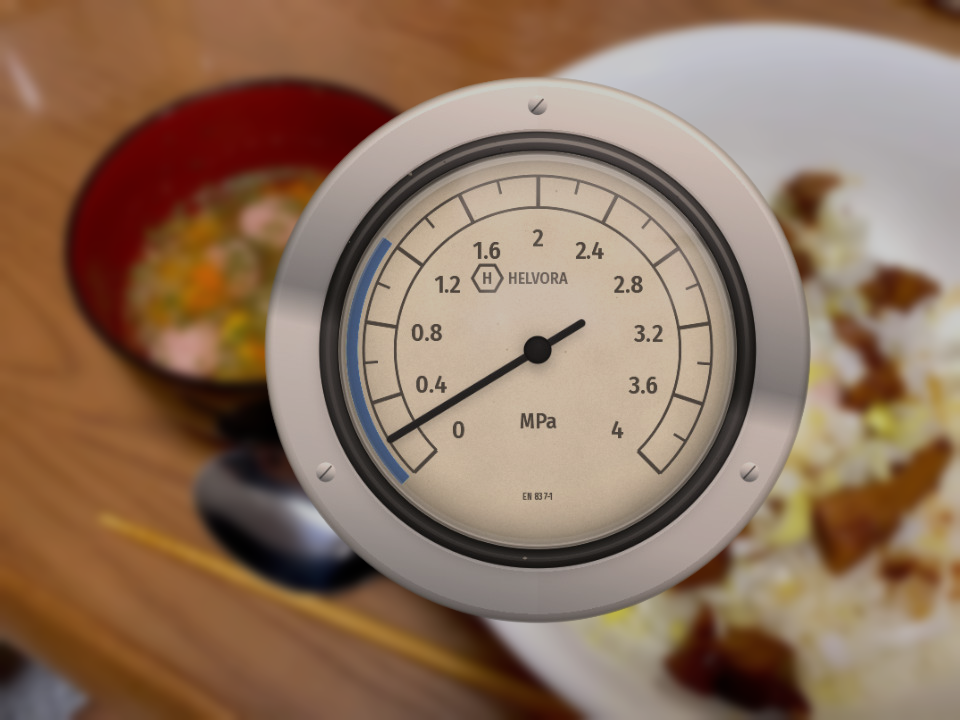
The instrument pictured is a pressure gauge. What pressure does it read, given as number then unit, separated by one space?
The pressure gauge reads 0.2 MPa
